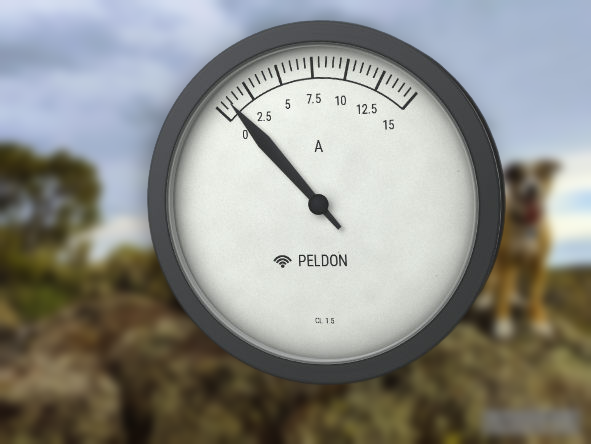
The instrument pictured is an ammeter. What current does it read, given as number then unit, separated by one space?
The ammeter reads 1 A
